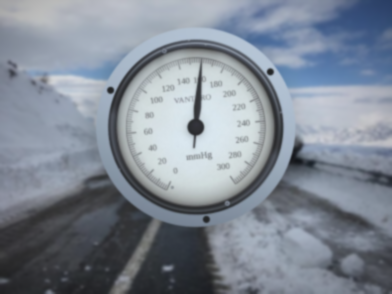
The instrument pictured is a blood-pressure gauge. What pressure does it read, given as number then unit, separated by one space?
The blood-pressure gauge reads 160 mmHg
